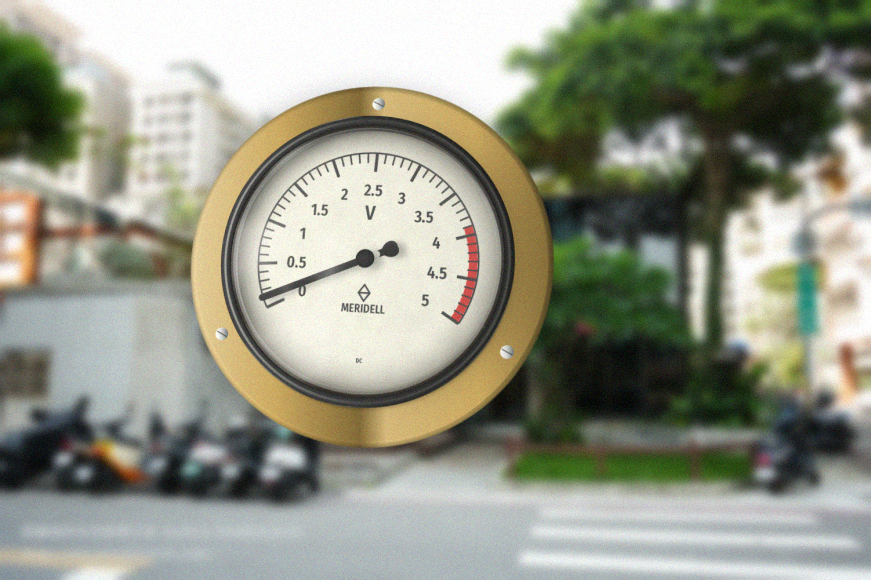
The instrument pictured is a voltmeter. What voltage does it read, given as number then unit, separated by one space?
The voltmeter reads 0.1 V
